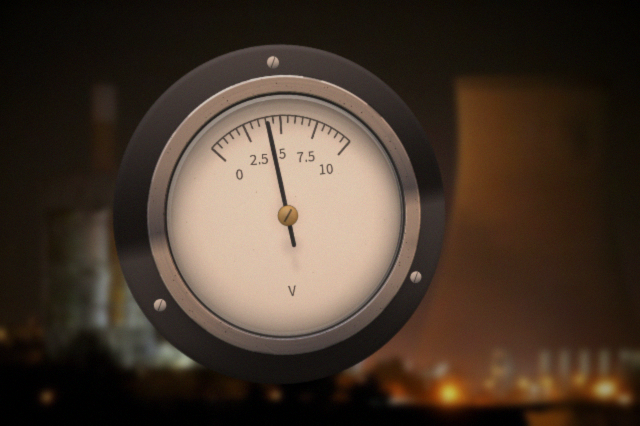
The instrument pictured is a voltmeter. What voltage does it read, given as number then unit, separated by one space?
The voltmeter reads 4 V
